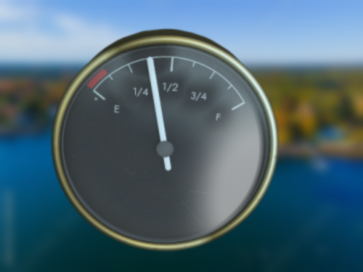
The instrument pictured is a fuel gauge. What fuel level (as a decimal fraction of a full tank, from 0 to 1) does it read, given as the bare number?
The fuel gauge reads 0.375
